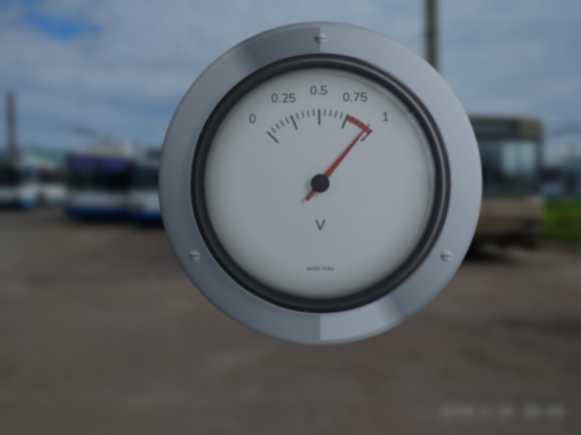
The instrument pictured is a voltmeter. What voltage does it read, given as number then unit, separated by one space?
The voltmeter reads 0.95 V
